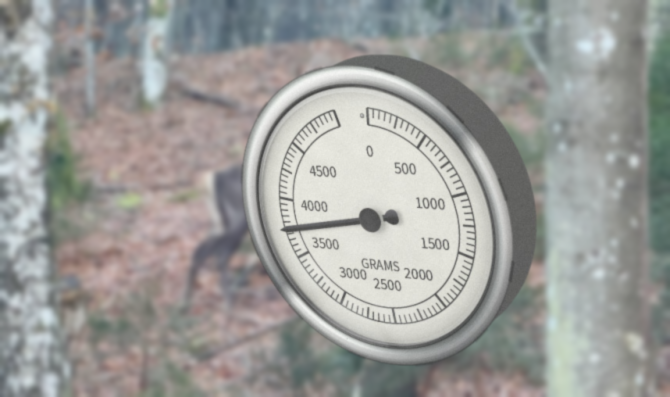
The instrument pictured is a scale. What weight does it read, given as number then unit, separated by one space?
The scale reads 3750 g
